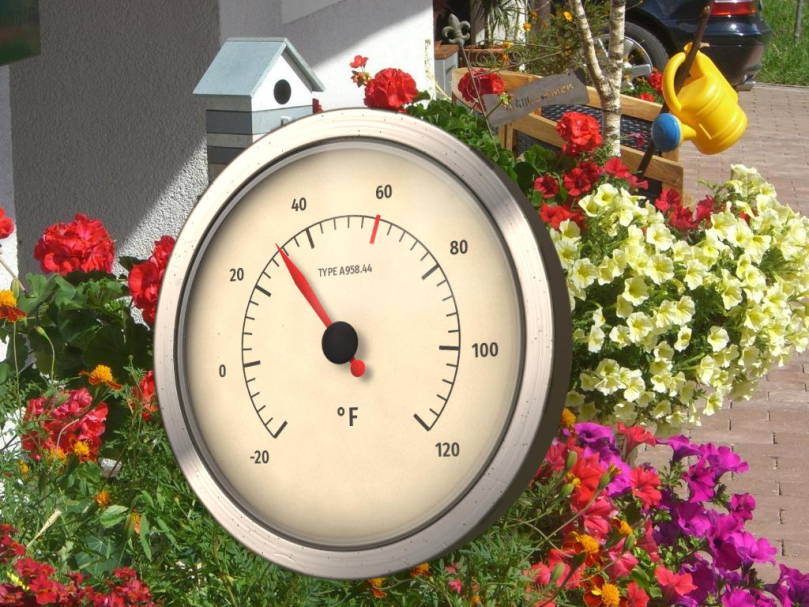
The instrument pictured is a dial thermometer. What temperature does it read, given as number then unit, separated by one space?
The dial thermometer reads 32 °F
